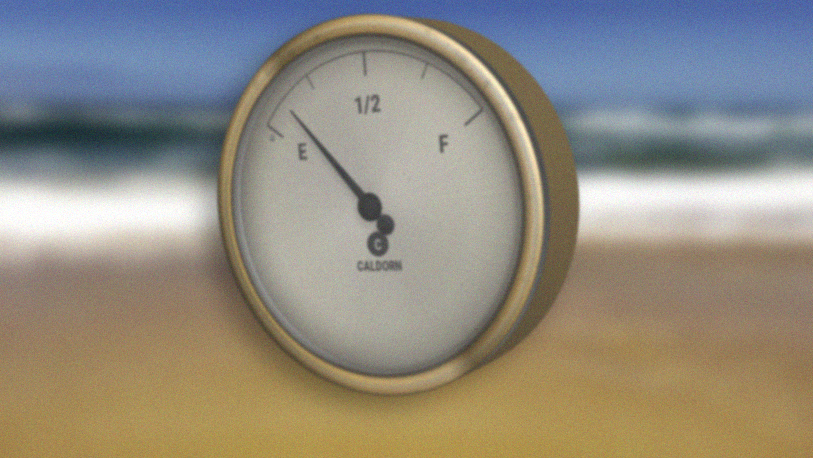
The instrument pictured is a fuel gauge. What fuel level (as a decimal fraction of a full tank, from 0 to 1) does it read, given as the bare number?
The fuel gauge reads 0.125
